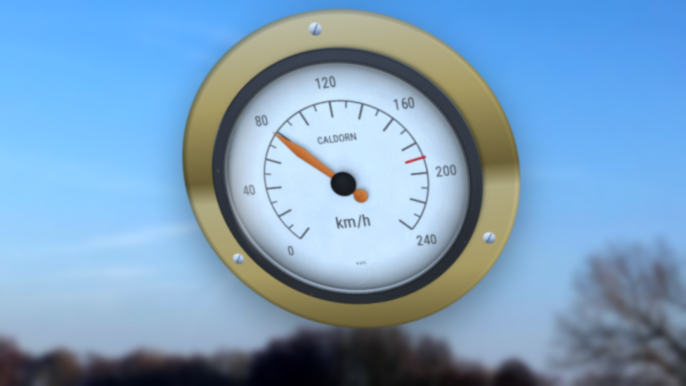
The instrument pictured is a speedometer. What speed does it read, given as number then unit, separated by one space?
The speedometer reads 80 km/h
